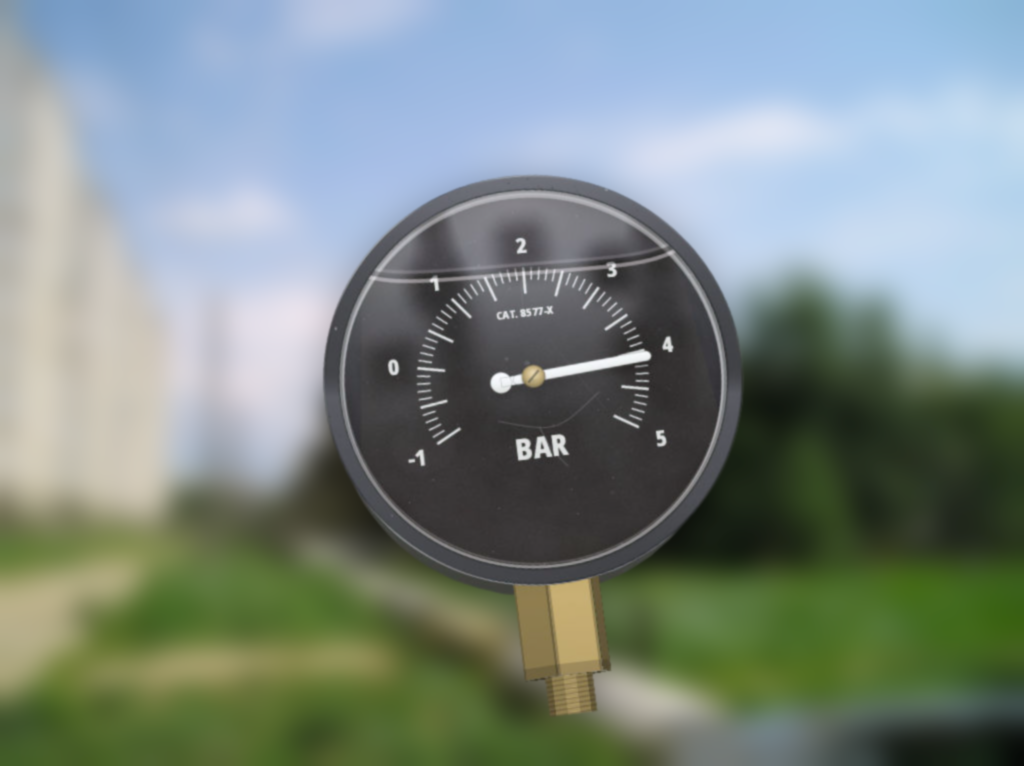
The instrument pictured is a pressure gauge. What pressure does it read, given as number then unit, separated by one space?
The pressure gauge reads 4.1 bar
